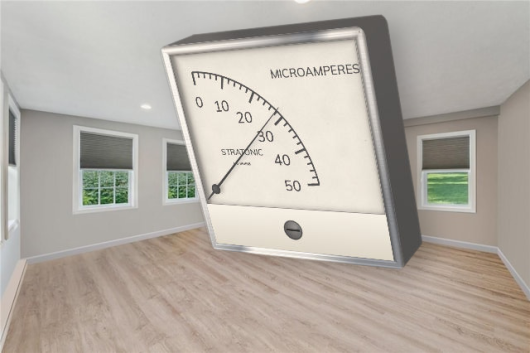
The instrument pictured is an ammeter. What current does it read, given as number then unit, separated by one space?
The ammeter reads 28 µA
